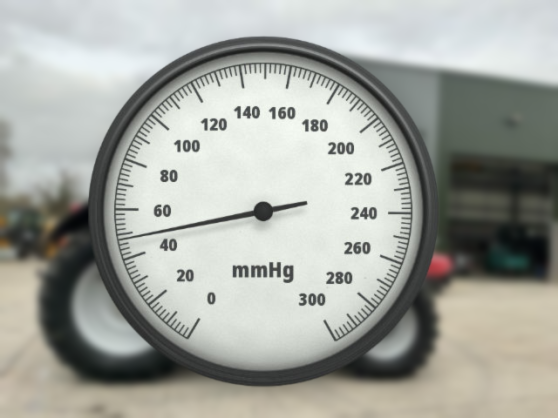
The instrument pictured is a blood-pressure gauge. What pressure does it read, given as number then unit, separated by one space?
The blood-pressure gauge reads 48 mmHg
